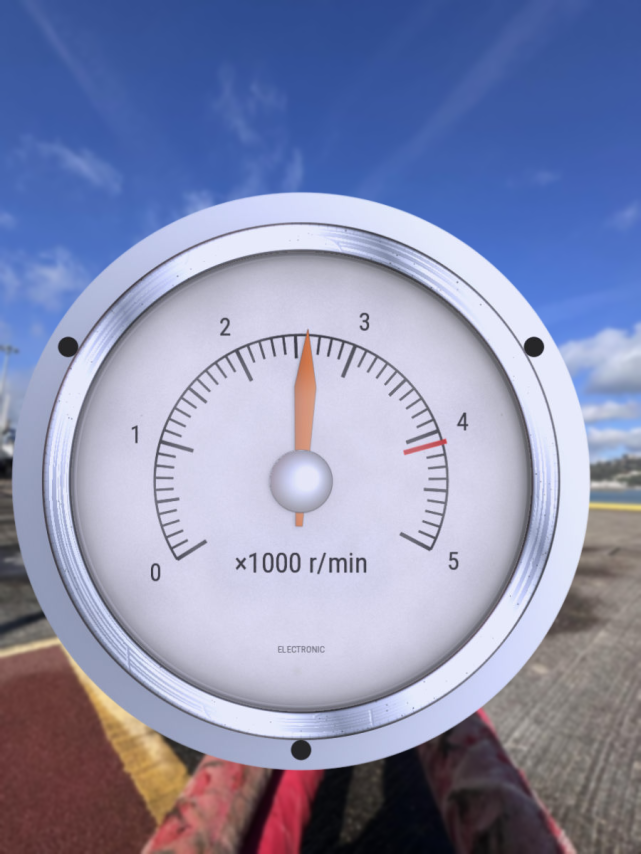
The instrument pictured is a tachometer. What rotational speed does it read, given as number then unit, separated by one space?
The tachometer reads 2600 rpm
